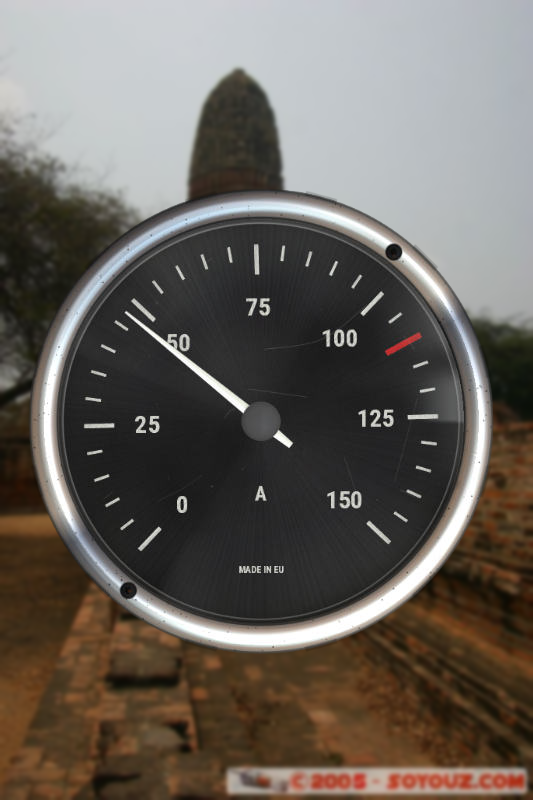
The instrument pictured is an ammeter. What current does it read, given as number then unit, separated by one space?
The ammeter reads 47.5 A
